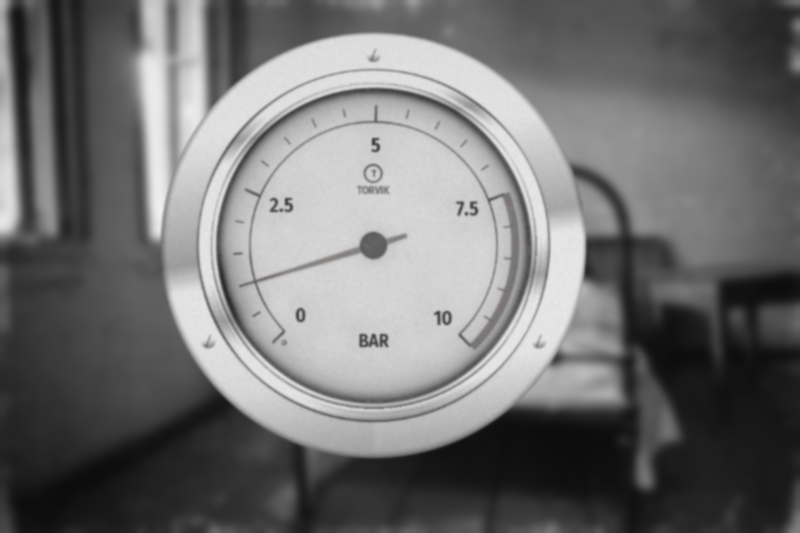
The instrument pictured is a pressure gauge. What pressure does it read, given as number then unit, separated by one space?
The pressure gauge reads 1 bar
